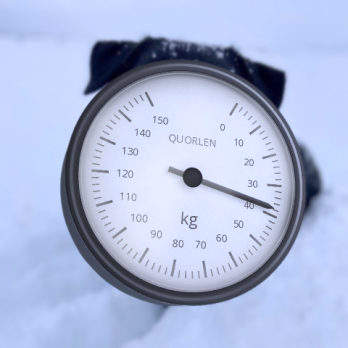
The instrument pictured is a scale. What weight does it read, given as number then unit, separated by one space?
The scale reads 38 kg
